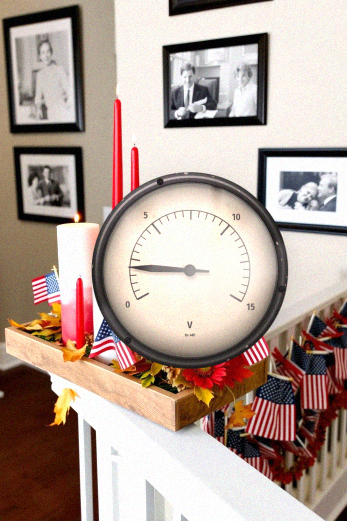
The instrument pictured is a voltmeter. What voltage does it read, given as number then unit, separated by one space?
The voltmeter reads 2 V
